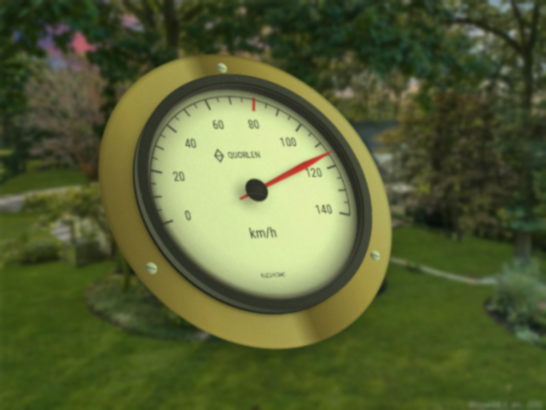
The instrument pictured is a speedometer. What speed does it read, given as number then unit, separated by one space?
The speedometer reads 115 km/h
